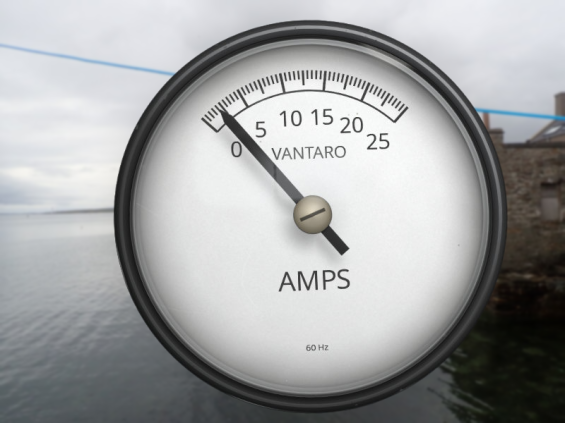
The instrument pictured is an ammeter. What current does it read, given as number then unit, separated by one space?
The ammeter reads 2 A
